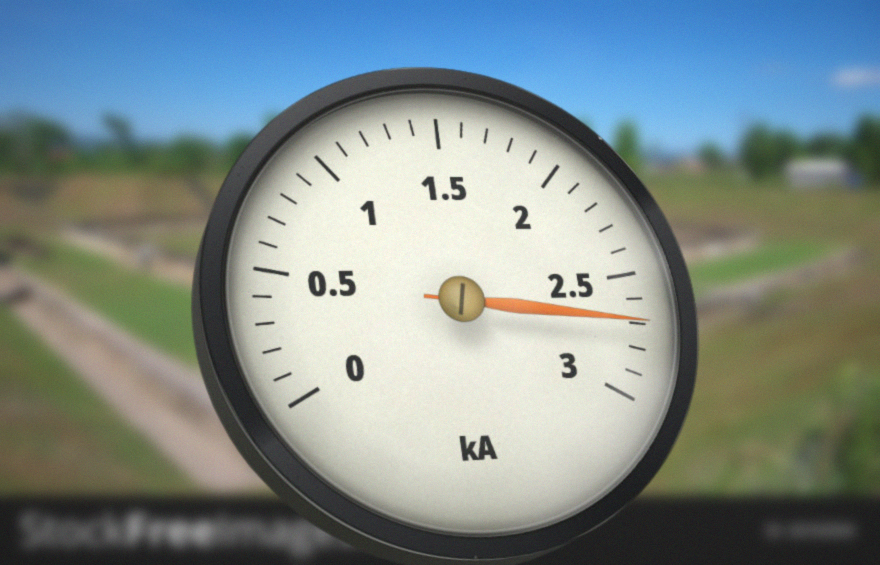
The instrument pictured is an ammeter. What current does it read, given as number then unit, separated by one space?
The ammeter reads 2.7 kA
